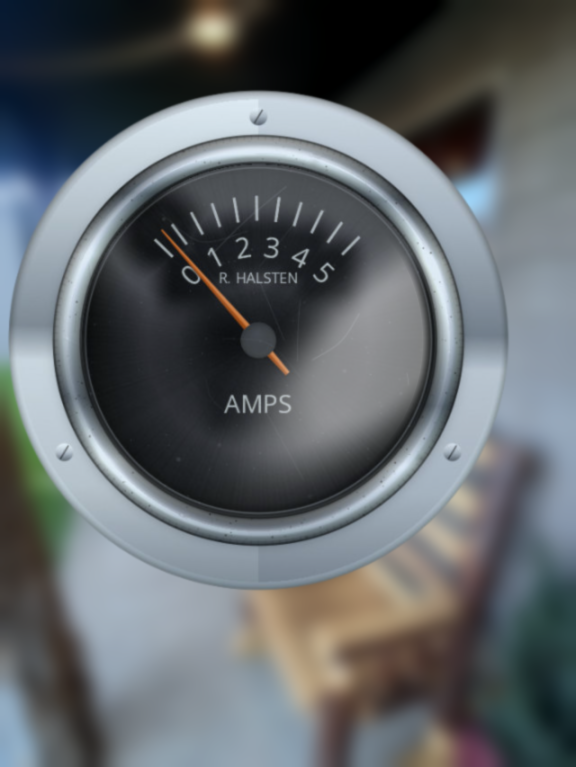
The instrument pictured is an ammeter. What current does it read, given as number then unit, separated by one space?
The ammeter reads 0.25 A
